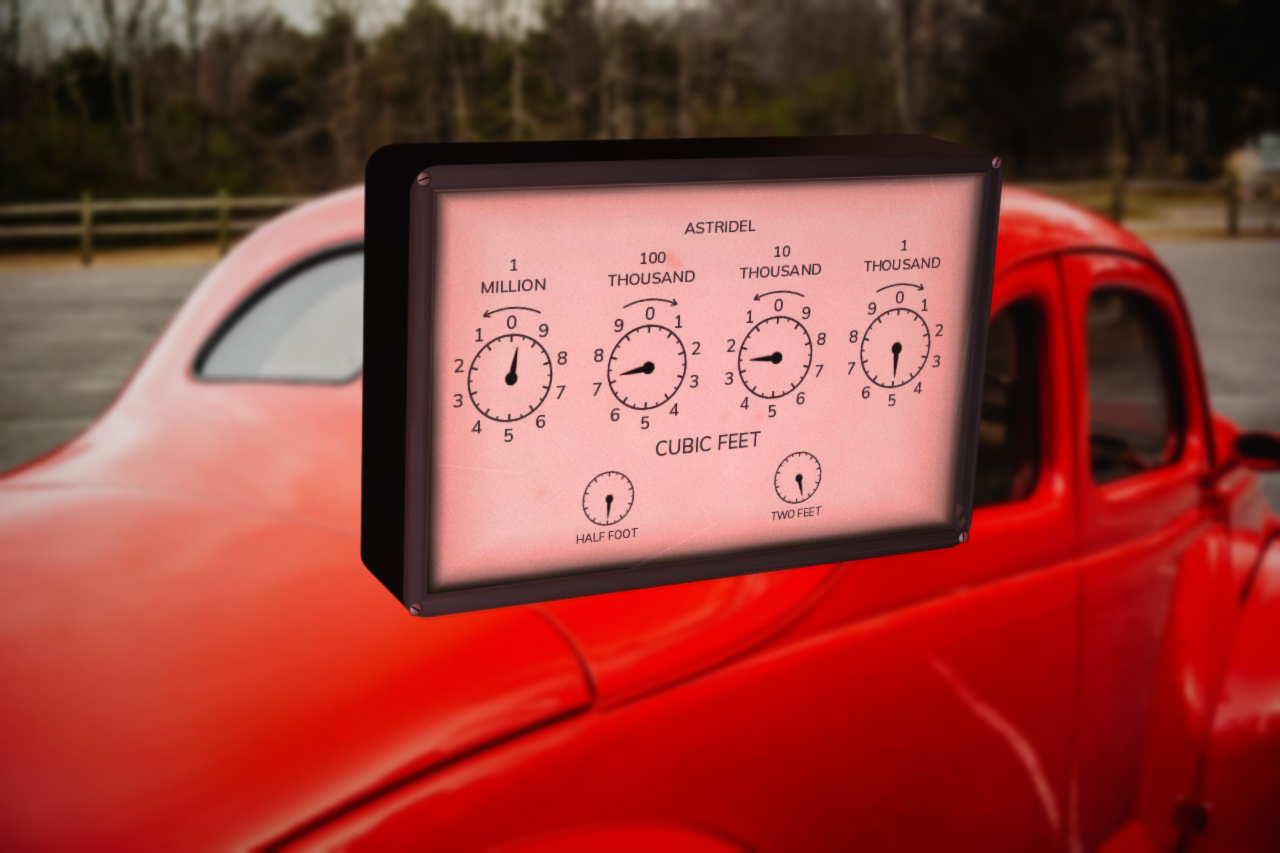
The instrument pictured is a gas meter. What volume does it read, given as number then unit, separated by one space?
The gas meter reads 972500 ft³
